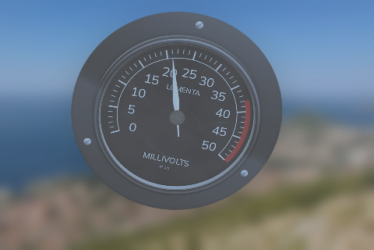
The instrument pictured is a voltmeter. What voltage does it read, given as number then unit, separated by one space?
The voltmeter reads 21 mV
